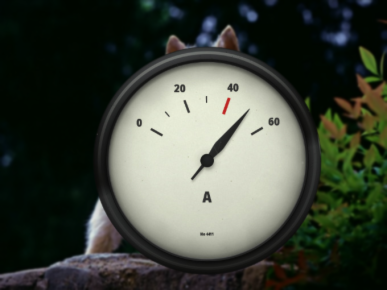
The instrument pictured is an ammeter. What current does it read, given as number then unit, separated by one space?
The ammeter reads 50 A
